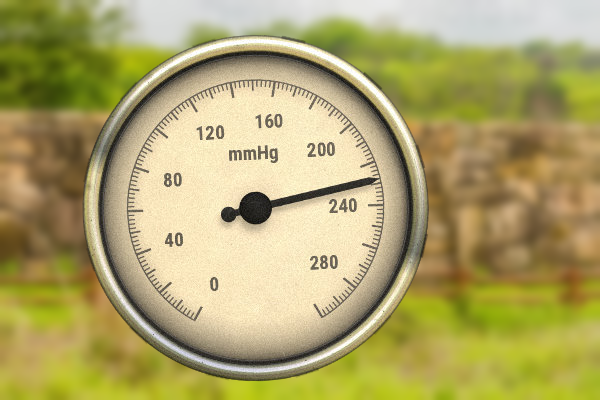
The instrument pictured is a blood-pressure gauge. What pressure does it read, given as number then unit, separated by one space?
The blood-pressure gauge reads 228 mmHg
